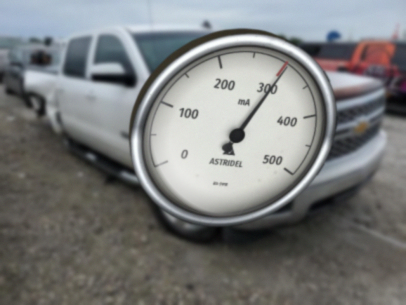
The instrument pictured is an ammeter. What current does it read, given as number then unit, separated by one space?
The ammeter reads 300 mA
